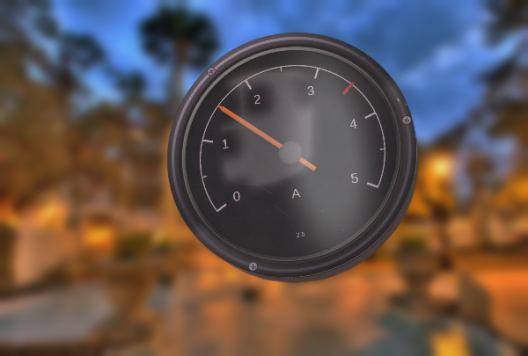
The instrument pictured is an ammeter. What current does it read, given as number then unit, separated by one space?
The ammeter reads 1.5 A
